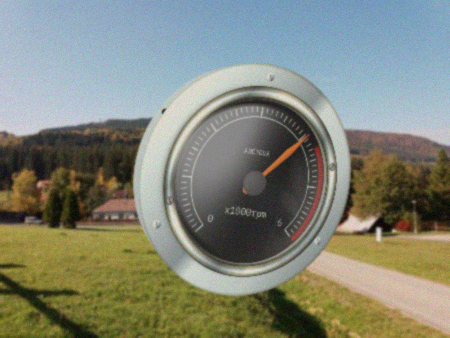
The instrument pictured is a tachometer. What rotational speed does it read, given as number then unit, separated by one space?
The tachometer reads 4000 rpm
